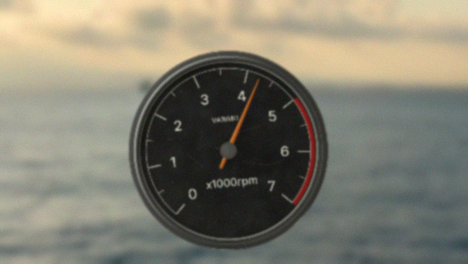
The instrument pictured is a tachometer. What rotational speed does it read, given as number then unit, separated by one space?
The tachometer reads 4250 rpm
